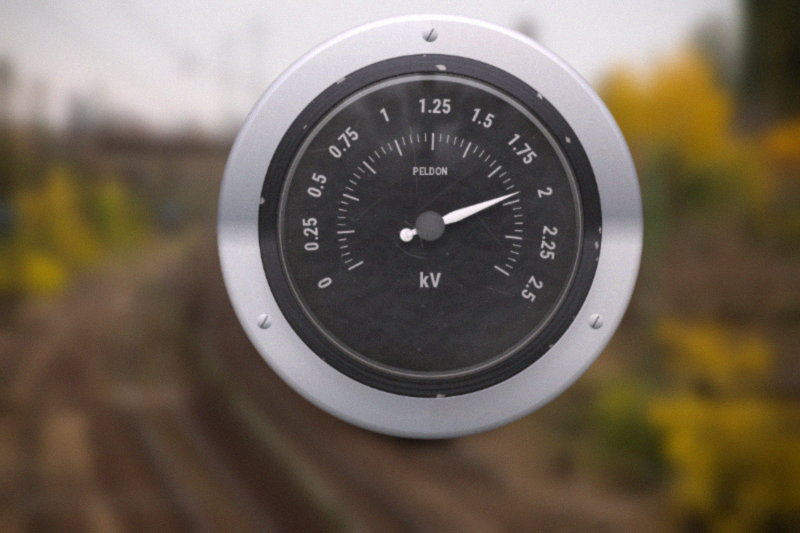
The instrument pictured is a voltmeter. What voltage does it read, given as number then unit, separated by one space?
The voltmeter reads 1.95 kV
